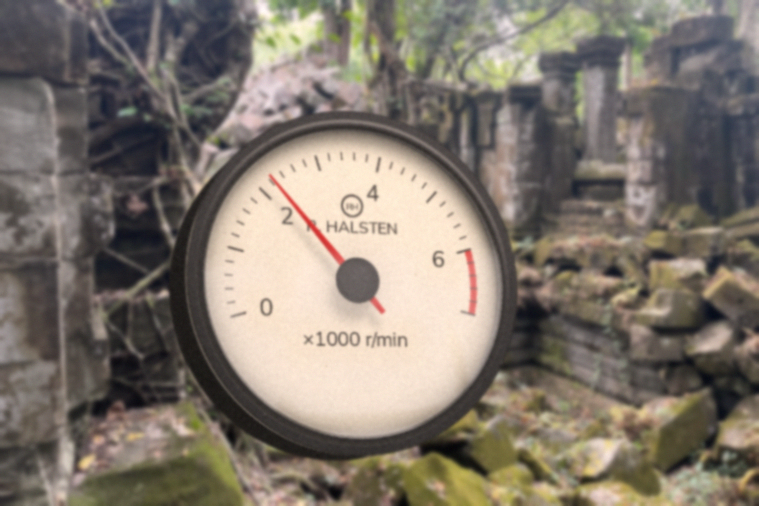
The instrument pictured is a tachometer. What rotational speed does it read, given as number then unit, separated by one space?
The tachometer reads 2200 rpm
